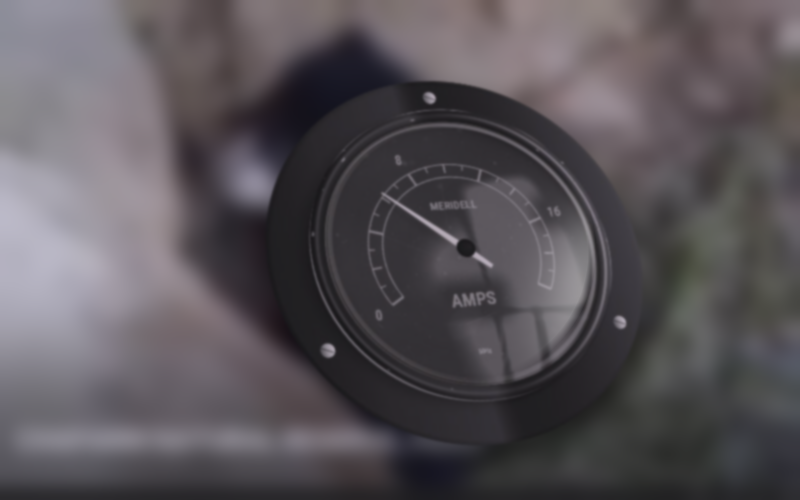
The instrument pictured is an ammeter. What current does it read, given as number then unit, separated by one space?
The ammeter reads 6 A
